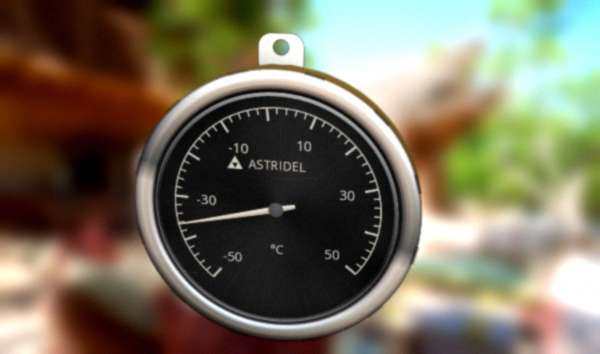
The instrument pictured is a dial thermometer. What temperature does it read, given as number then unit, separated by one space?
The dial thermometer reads -36 °C
